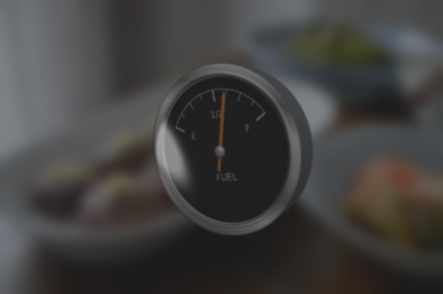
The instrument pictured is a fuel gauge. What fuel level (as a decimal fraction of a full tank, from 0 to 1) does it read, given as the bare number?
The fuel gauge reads 0.625
